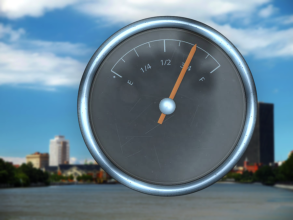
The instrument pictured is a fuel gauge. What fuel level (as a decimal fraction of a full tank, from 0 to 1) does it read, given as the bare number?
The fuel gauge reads 0.75
